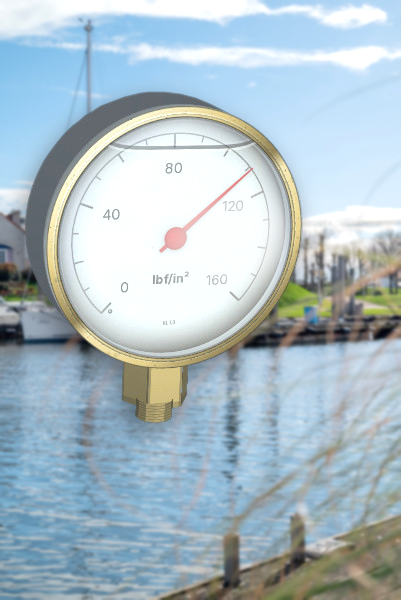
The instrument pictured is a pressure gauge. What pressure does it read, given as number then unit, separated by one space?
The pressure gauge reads 110 psi
